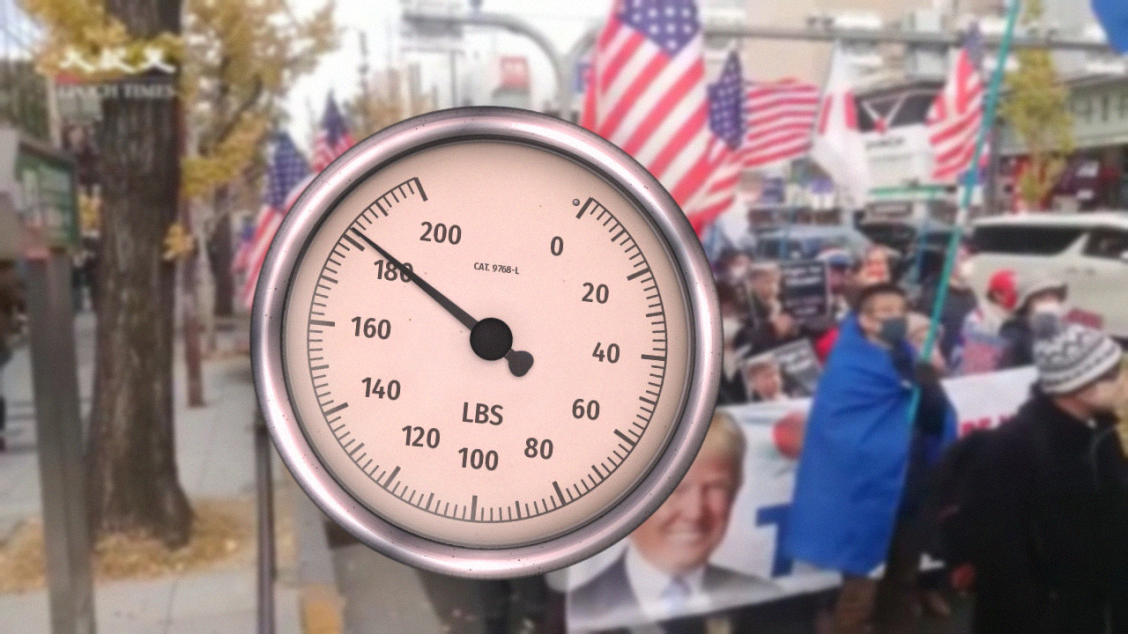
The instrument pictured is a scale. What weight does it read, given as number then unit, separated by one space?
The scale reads 182 lb
